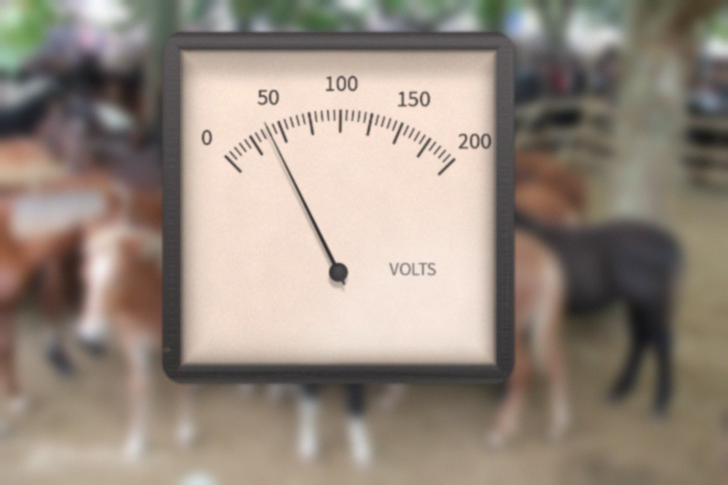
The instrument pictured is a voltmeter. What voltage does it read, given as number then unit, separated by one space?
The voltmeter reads 40 V
